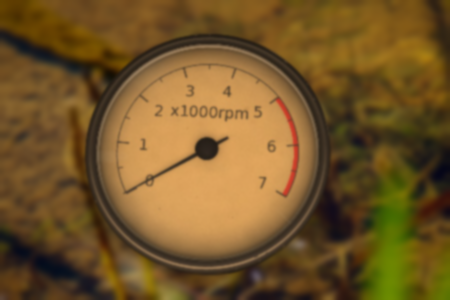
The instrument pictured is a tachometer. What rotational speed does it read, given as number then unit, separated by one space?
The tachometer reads 0 rpm
